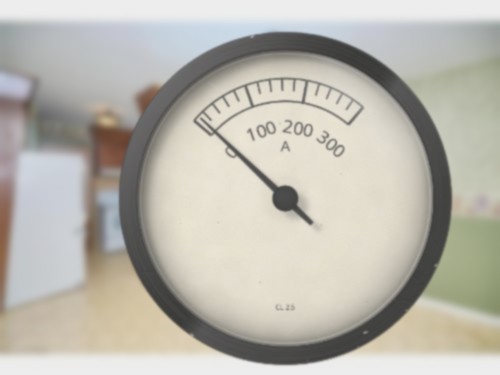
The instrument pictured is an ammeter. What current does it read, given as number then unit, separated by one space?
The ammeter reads 10 A
